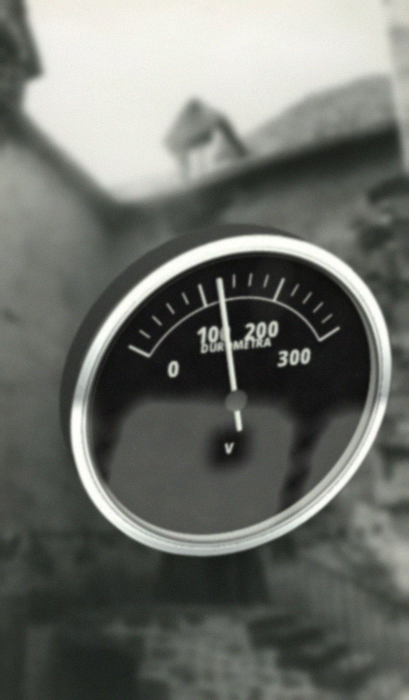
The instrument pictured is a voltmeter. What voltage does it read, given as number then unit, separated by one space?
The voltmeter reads 120 V
